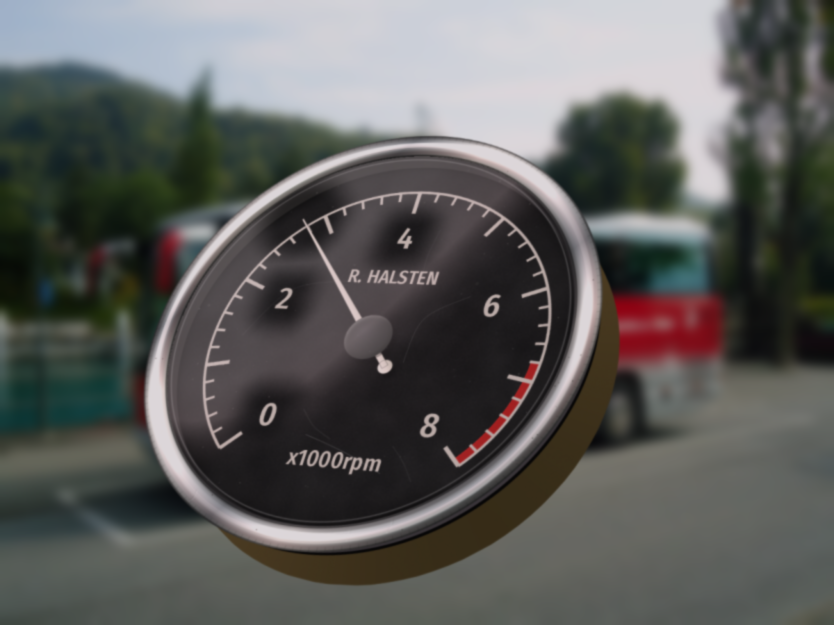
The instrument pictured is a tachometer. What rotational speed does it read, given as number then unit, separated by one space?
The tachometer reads 2800 rpm
